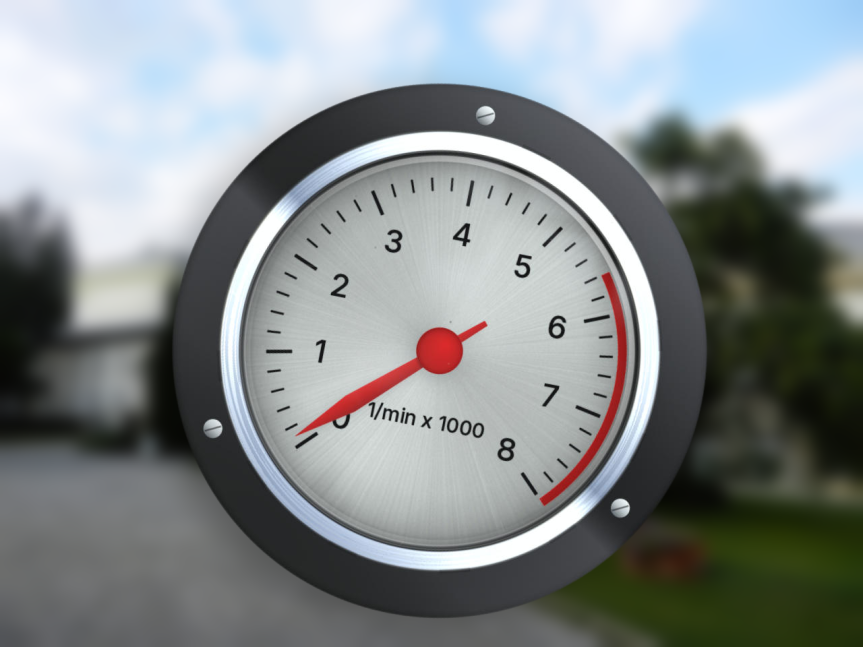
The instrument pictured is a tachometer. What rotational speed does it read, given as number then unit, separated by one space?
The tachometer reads 100 rpm
